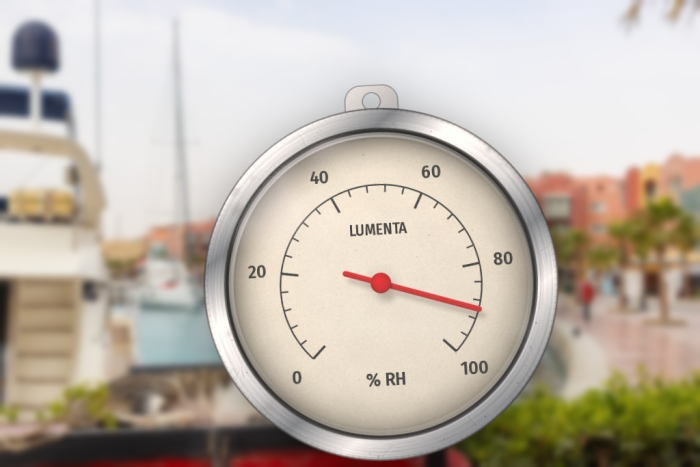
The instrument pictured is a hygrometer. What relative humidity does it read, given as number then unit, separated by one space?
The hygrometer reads 90 %
